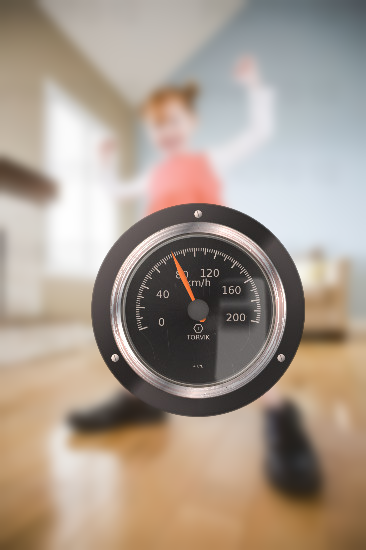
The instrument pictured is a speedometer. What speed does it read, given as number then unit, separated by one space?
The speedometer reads 80 km/h
